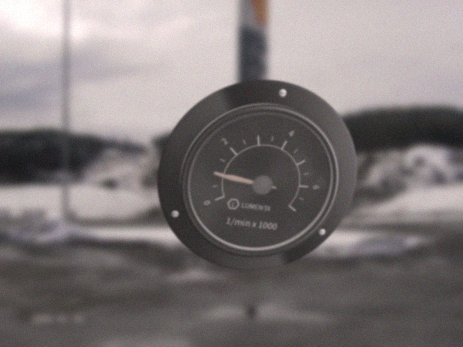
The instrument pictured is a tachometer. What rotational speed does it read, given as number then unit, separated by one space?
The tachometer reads 1000 rpm
